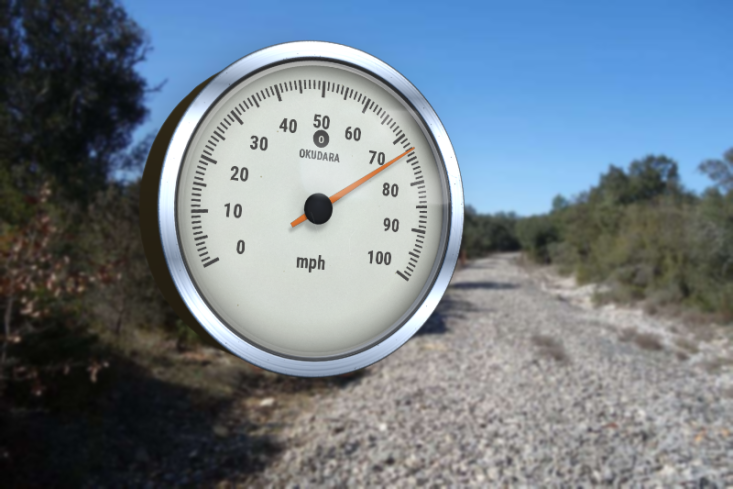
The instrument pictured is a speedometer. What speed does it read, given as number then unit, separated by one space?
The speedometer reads 73 mph
